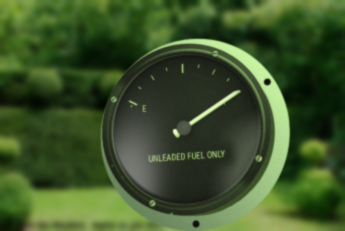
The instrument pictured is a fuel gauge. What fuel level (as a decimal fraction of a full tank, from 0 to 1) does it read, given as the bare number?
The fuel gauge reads 1
